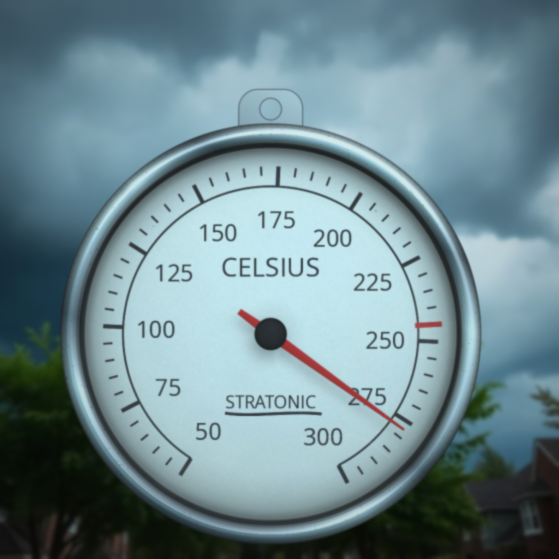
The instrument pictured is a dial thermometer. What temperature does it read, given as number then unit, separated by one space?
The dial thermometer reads 277.5 °C
